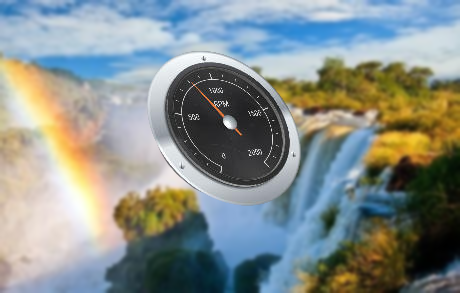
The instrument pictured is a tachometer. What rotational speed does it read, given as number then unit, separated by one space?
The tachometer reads 800 rpm
